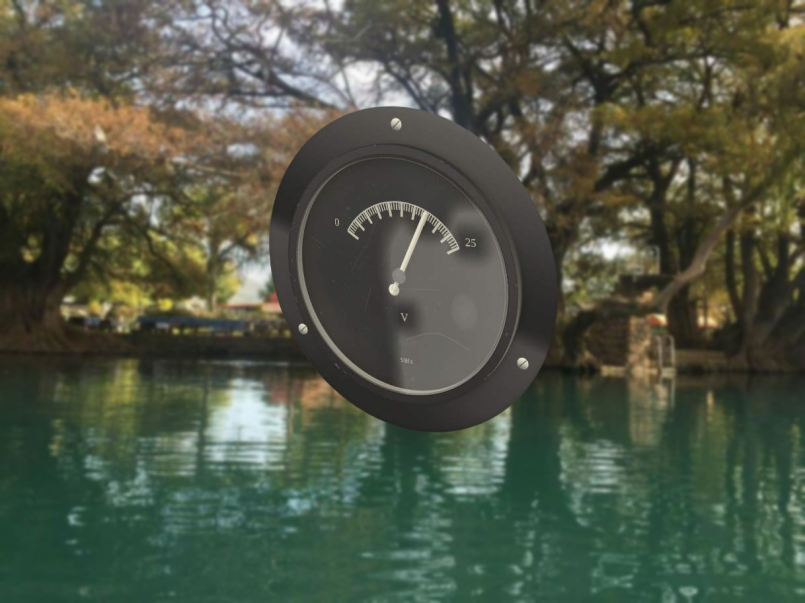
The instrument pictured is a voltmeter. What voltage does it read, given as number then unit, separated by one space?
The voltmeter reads 17.5 V
